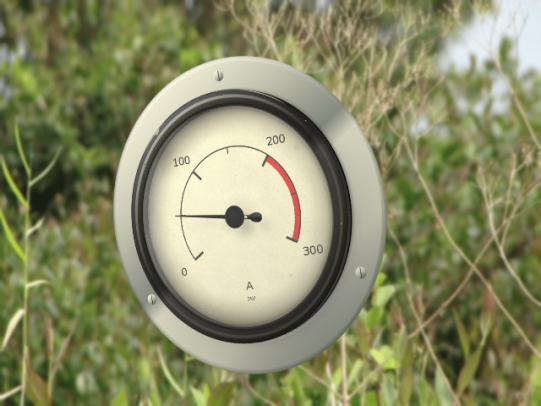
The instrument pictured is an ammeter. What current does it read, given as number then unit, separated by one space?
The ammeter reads 50 A
